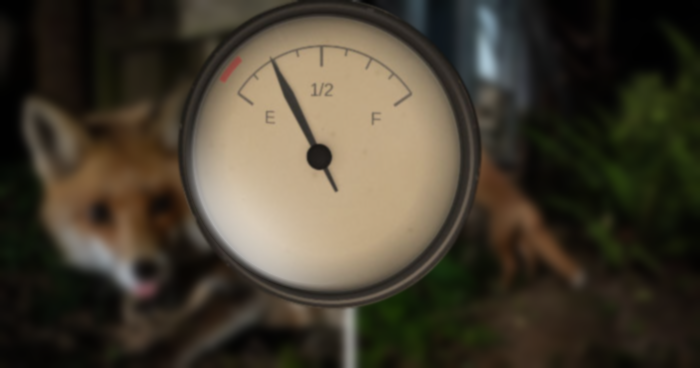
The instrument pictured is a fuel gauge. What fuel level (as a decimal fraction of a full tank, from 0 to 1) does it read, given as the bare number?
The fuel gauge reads 0.25
